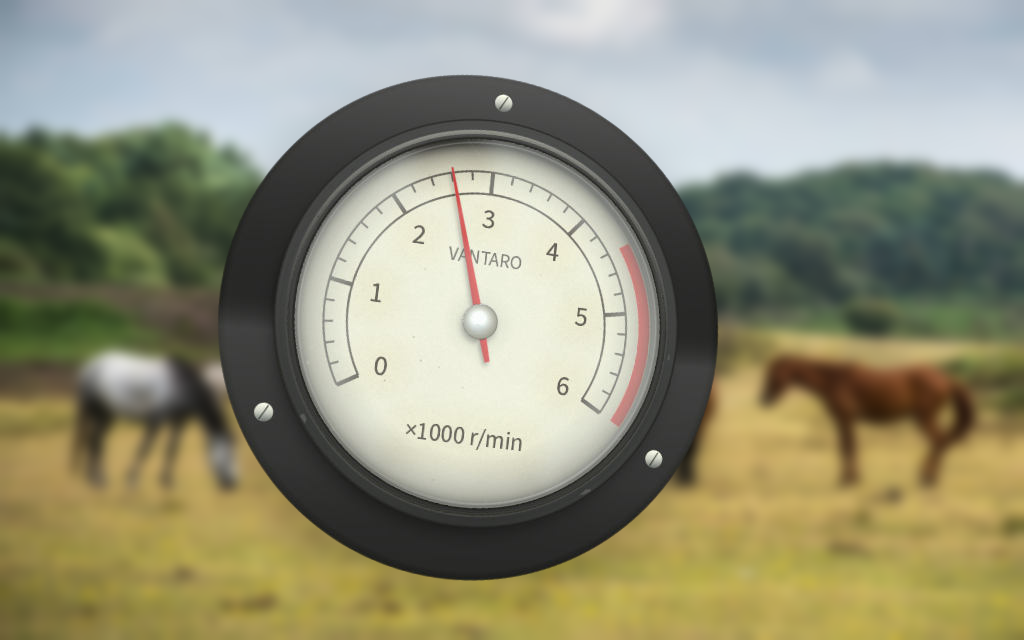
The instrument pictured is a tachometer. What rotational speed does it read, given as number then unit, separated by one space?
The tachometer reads 2600 rpm
